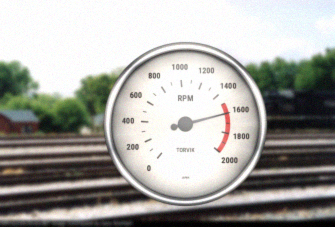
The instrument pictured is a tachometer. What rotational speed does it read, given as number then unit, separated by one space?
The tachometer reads 1600 rpm
